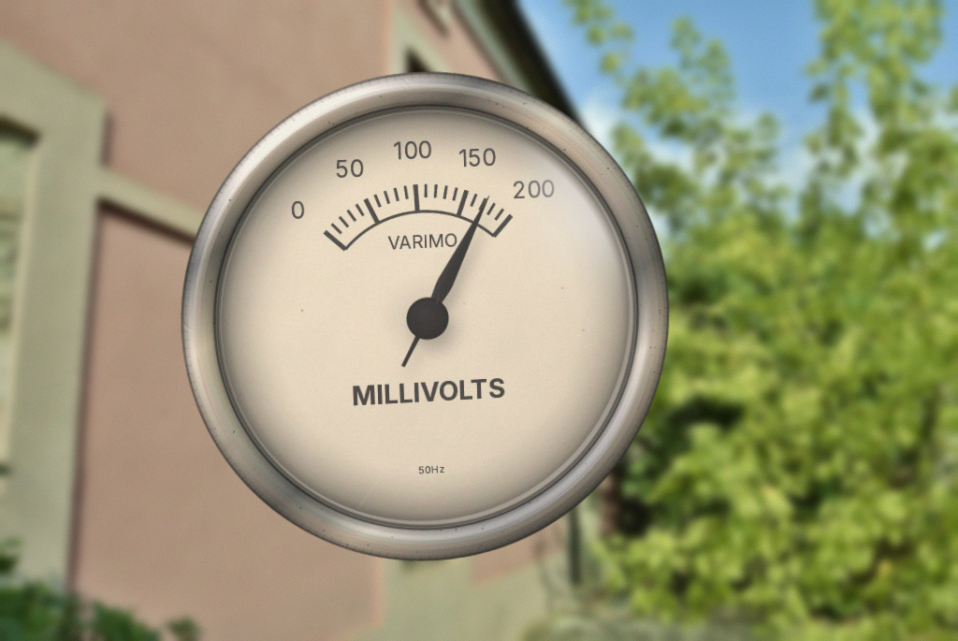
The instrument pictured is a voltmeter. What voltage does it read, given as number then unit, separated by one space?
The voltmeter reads 170 mV
